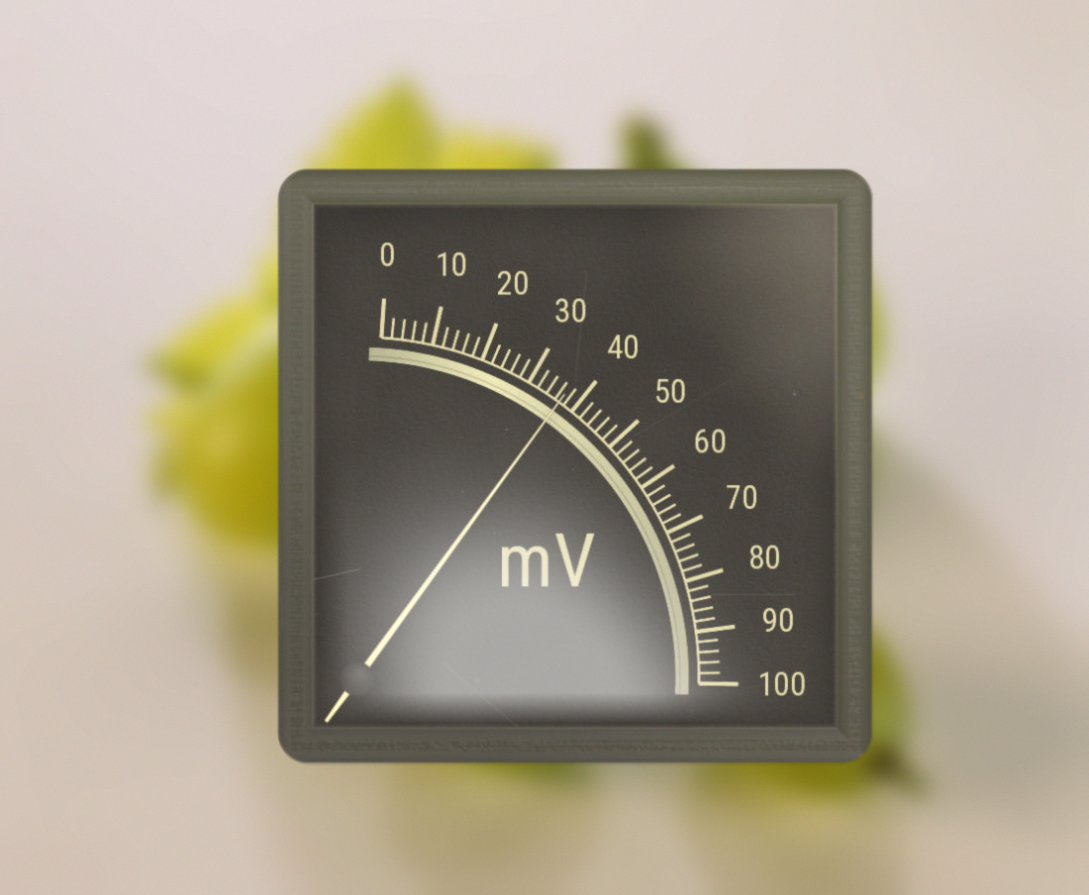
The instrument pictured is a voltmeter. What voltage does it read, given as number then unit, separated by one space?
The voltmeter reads 37 mV
